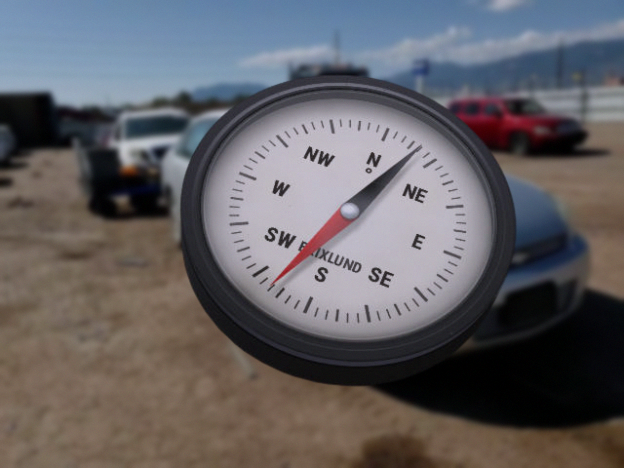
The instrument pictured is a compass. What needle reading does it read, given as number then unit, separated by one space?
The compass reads 200 °
